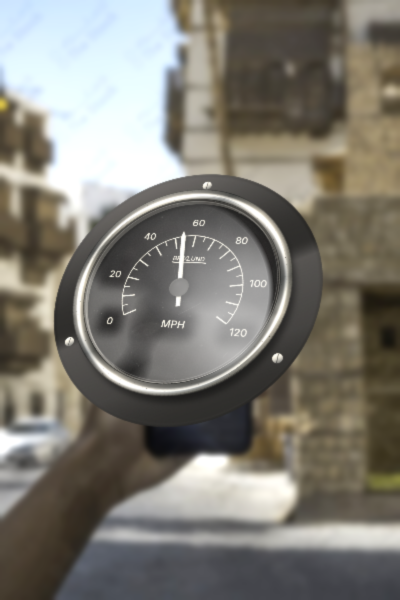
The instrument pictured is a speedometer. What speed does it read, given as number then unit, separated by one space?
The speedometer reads 55 mph
